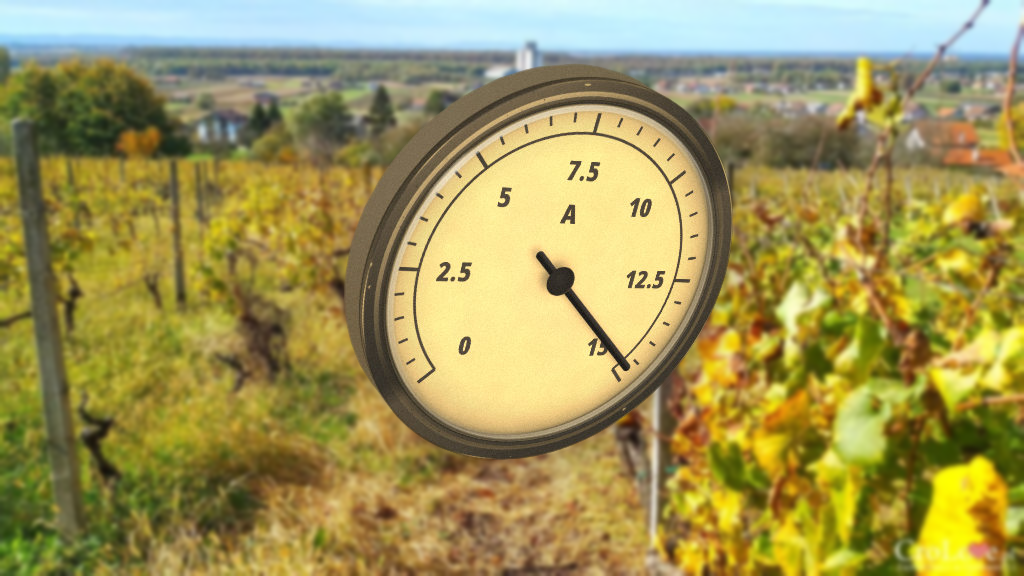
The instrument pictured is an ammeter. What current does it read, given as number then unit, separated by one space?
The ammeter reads 14.75 A
